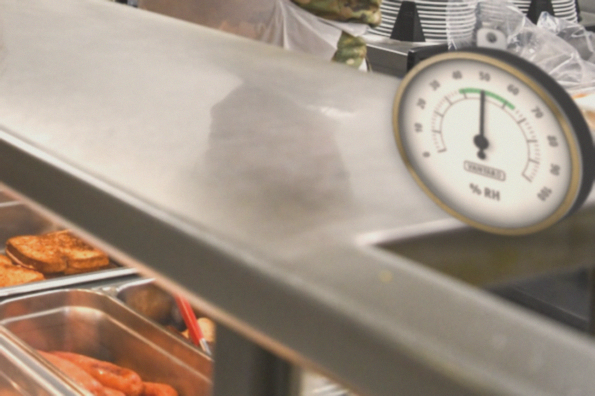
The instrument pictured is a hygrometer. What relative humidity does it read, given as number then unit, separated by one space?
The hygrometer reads 50 %
